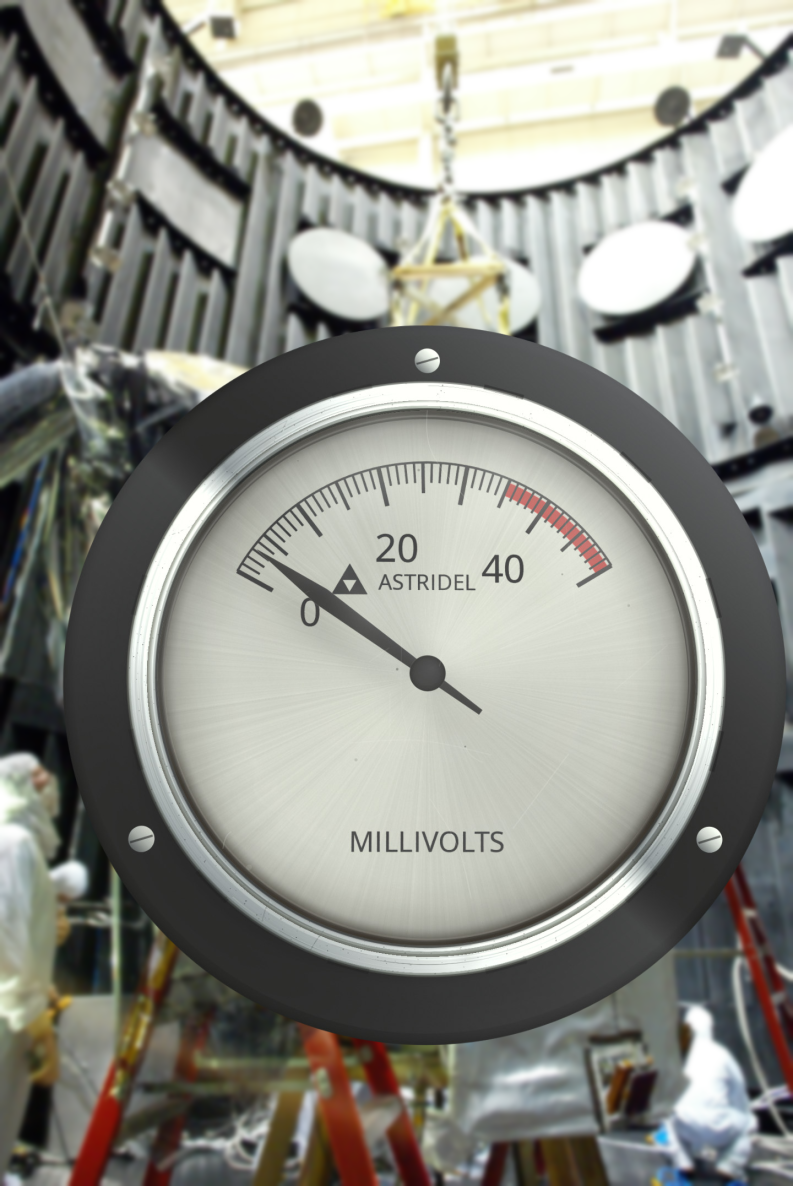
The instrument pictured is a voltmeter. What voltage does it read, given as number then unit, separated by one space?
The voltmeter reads 3 mV
